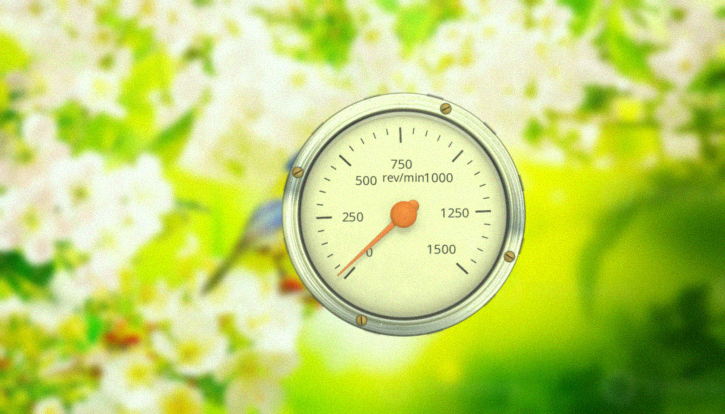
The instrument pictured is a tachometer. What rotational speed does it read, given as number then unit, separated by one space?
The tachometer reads 25 rpm
